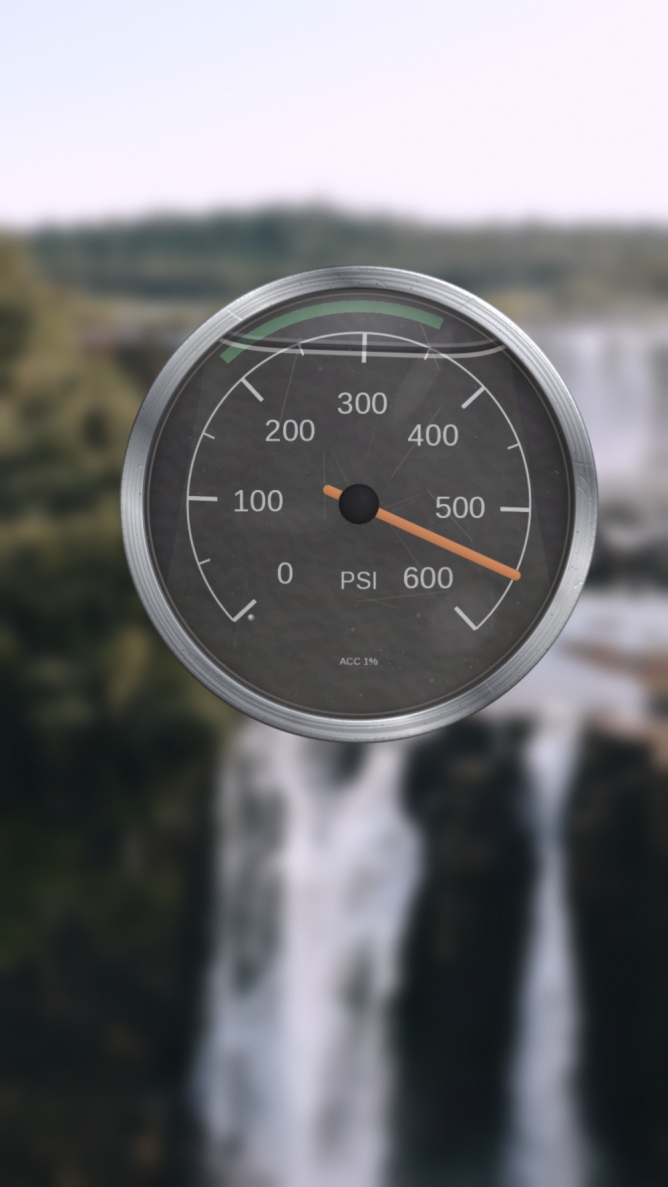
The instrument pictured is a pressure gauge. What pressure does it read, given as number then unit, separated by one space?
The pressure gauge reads 550 psi
